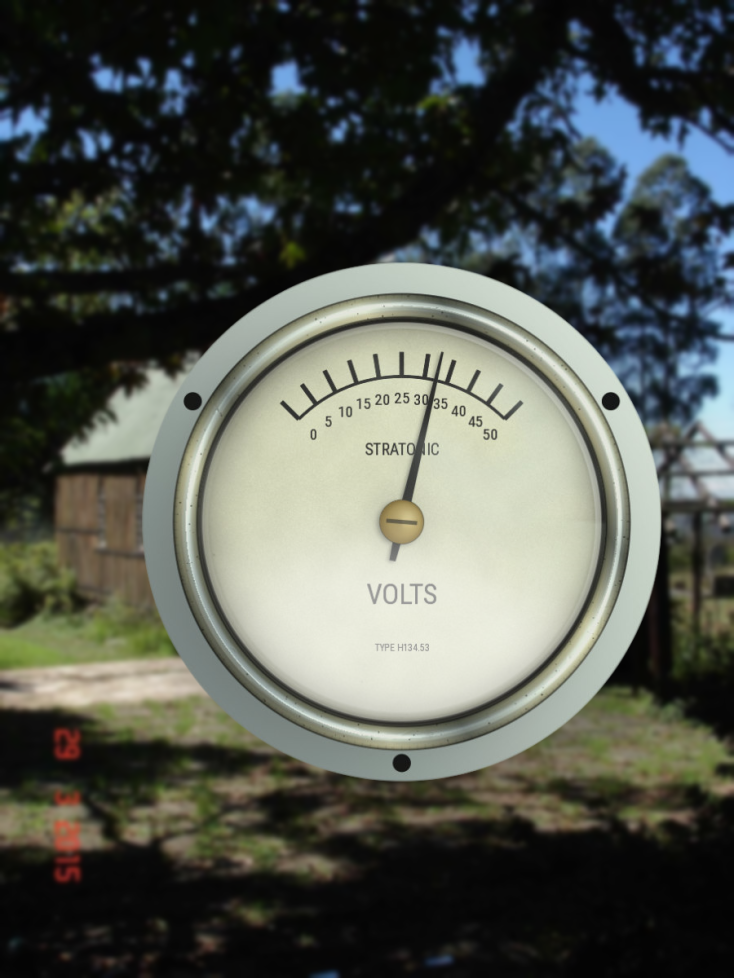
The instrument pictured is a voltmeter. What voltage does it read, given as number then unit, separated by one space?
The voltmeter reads 32.5 V
